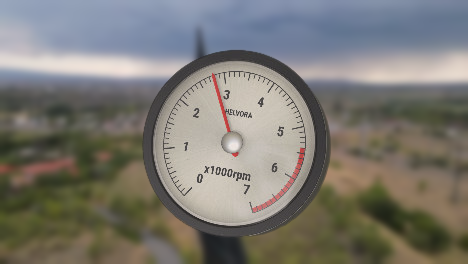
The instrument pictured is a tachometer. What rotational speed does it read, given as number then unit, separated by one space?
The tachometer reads 2800 rpm
